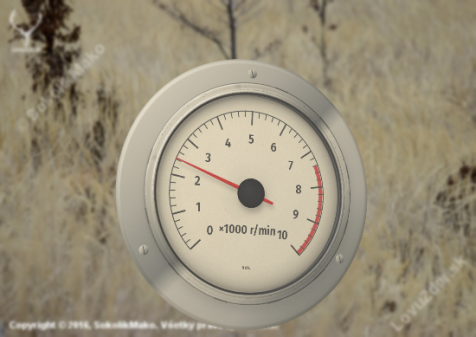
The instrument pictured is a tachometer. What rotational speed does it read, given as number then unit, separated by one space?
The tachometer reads 2400 rpm
